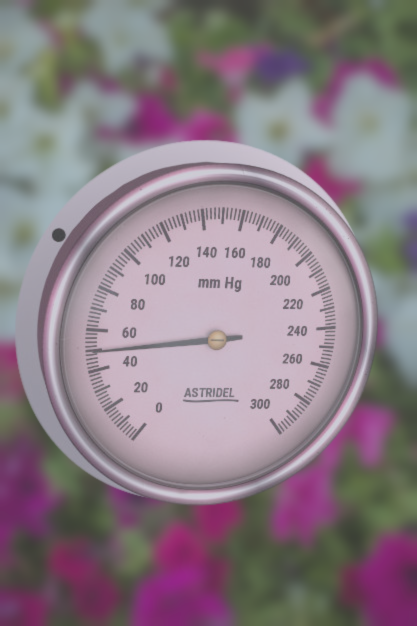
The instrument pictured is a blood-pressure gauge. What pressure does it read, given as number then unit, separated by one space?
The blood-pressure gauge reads 50 mmHg
